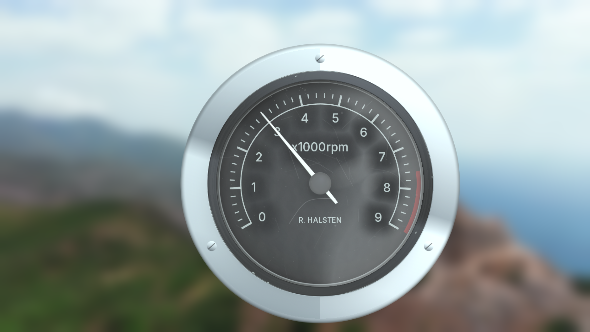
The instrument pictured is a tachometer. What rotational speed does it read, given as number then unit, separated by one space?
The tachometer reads 3000 rpm
